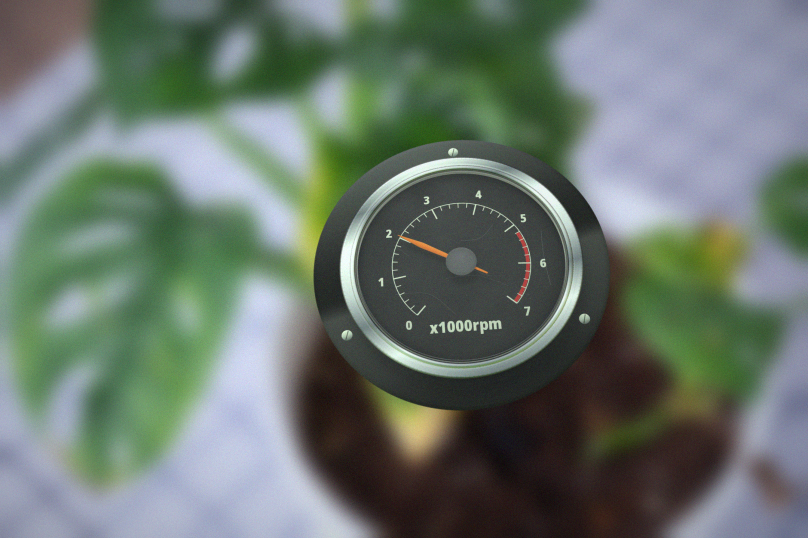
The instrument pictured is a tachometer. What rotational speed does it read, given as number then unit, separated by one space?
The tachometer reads 2000 rpm
